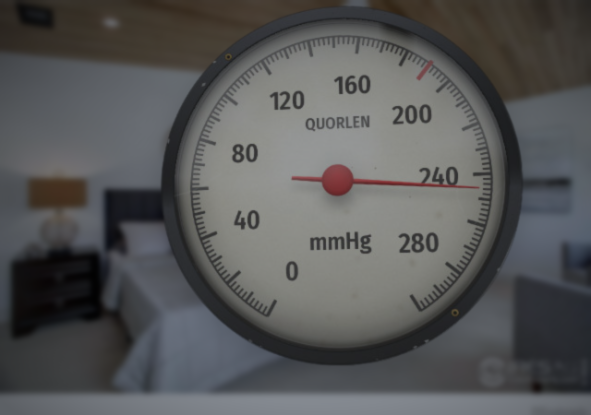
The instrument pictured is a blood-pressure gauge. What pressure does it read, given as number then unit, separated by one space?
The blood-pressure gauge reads 246 mmHg
